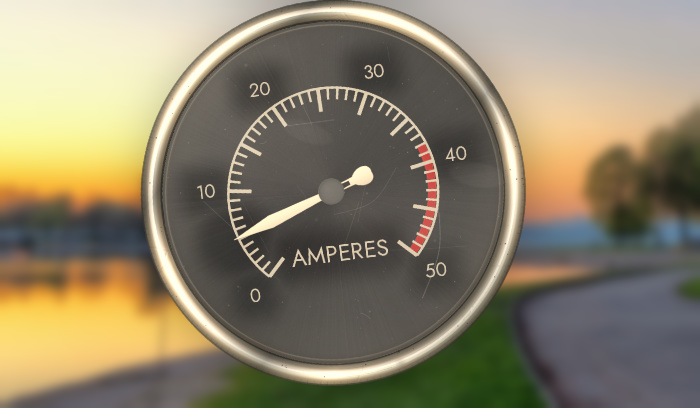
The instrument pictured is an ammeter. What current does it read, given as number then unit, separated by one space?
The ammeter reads 5 A
